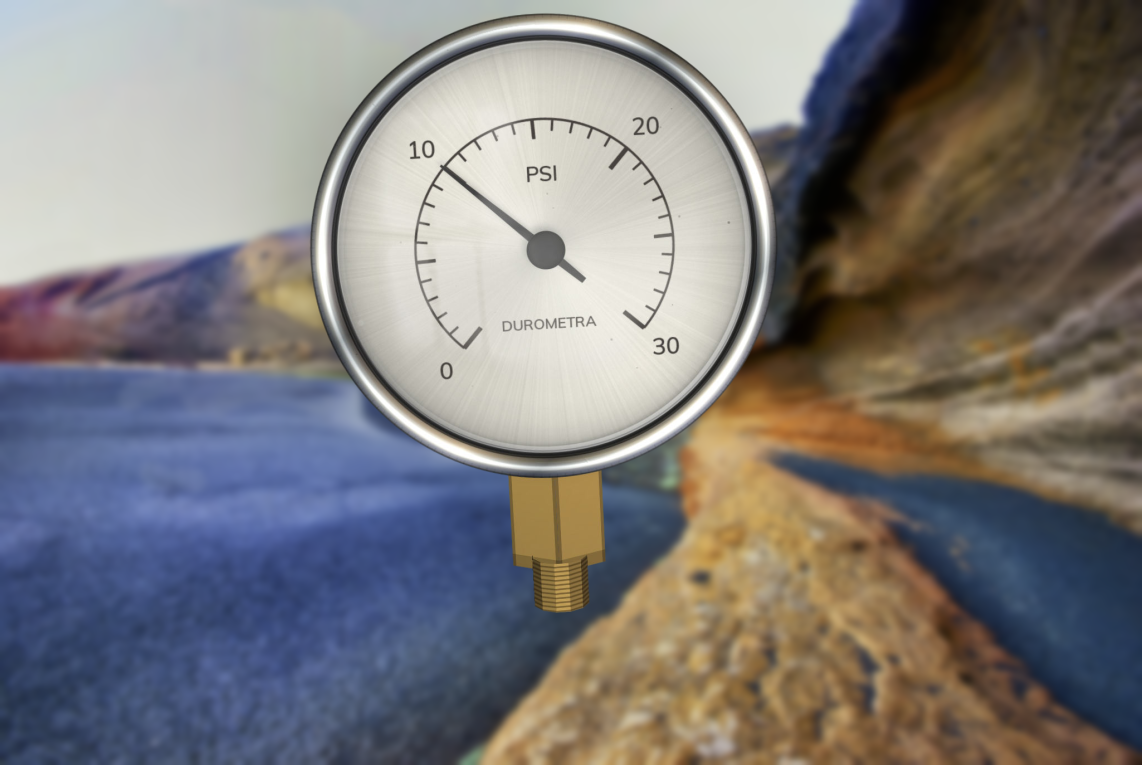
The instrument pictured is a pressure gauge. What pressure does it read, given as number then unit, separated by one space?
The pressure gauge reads 10 psi
